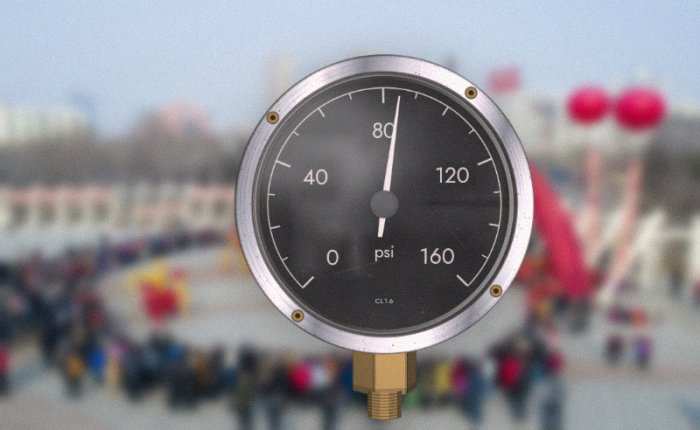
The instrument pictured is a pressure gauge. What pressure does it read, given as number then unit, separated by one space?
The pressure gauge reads 85 psi
